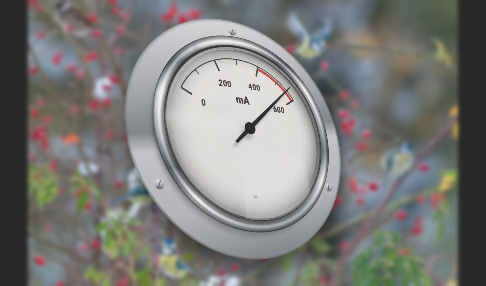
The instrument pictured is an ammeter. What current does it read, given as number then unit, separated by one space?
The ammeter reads 550 mA
